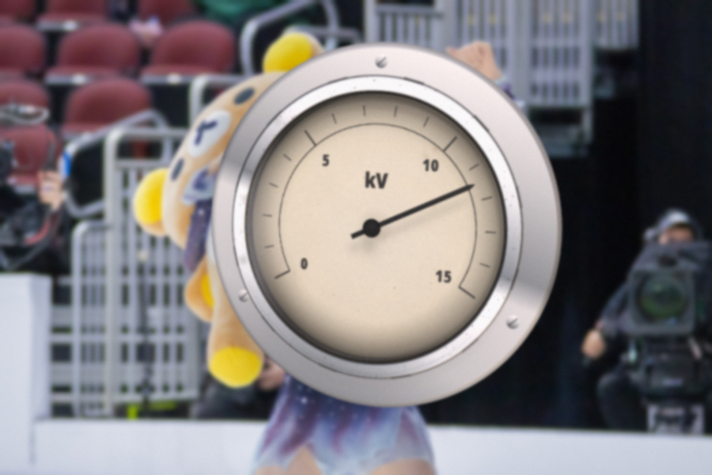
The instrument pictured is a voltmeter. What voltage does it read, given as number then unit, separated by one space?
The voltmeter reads 11.5 kV
